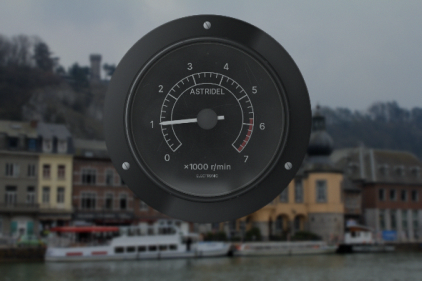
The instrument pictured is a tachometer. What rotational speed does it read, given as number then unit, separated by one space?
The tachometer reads 1000 rpm
